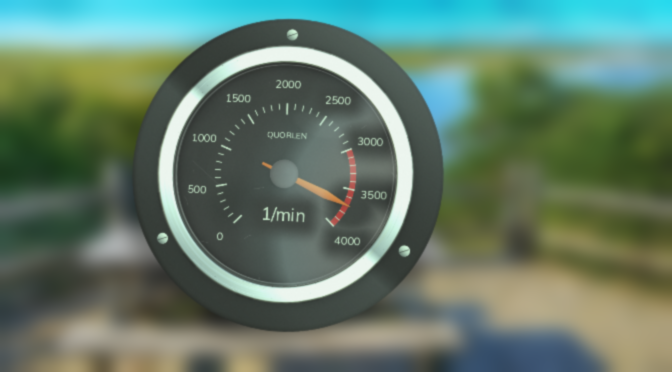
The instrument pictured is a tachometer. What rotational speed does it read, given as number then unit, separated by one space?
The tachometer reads 3700 rpm
